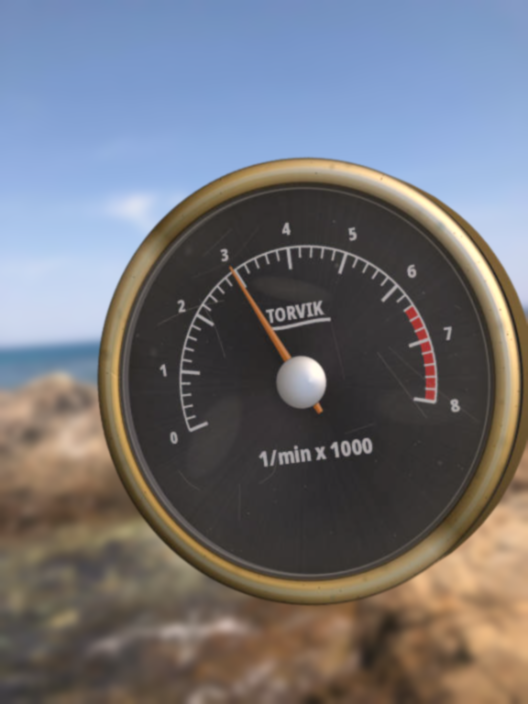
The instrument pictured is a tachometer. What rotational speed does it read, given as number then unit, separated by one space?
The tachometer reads 3000 rpm
